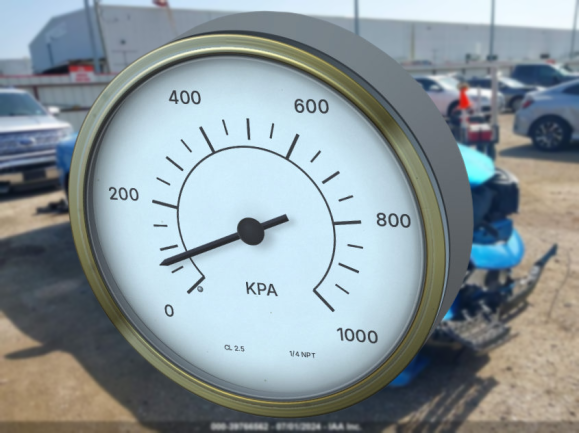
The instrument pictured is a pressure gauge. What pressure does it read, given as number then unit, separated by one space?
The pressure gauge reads 75 kPa
